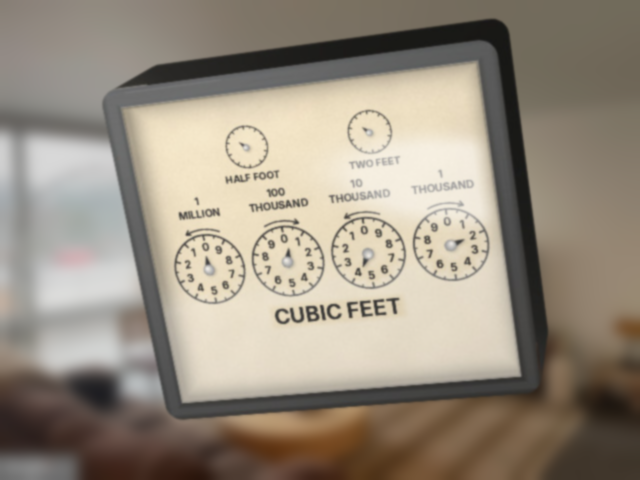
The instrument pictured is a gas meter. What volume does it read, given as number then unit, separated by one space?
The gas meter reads 4200 ft³
